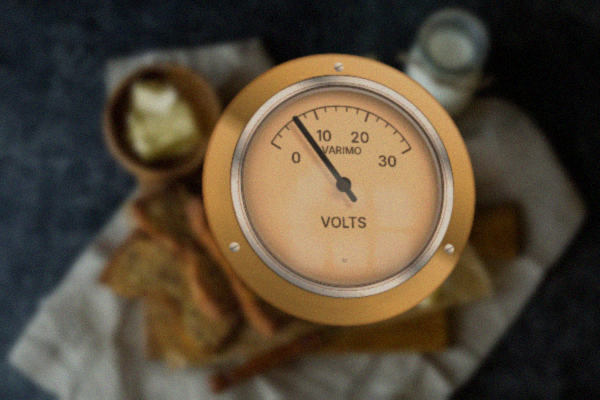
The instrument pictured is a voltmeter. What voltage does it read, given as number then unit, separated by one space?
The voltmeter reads 6 V
